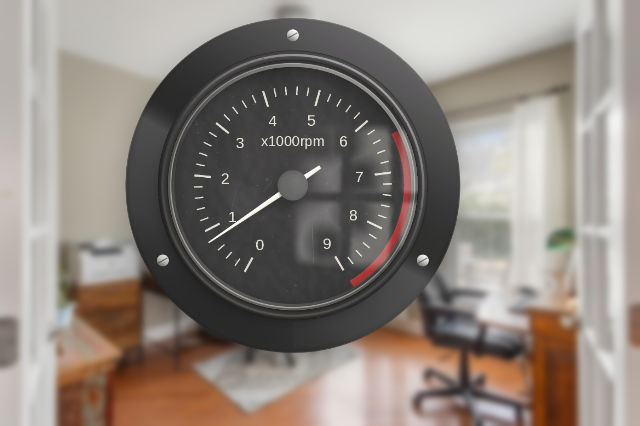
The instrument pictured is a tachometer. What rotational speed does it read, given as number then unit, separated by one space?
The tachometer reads 800 rpm
